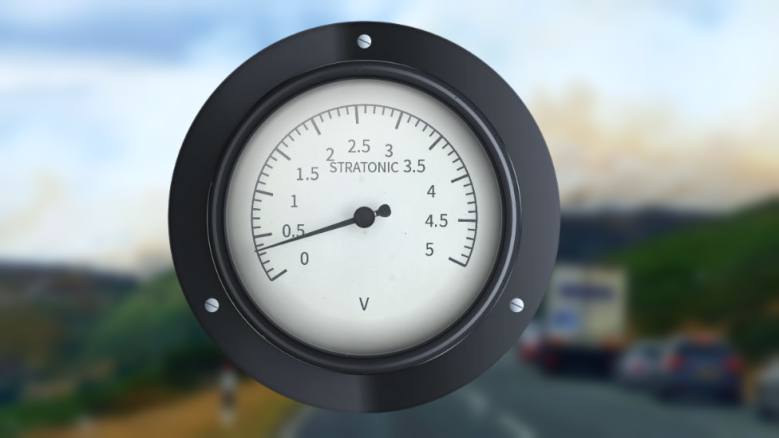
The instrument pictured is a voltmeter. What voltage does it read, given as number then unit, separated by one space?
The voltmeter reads 0.35 V
